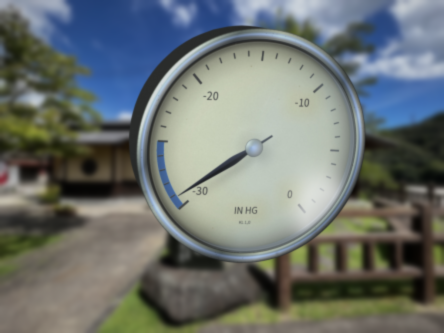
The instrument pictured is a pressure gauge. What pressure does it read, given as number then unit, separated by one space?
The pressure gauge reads -29 inHg
